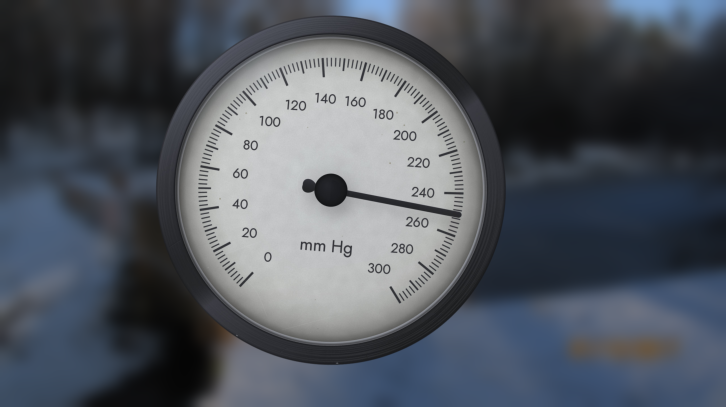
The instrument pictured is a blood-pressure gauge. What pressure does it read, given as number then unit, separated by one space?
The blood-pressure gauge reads 250 mmHg
